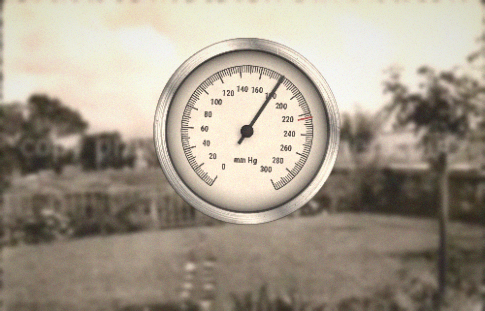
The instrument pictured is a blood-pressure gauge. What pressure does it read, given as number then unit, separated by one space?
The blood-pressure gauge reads 180 mmHg
